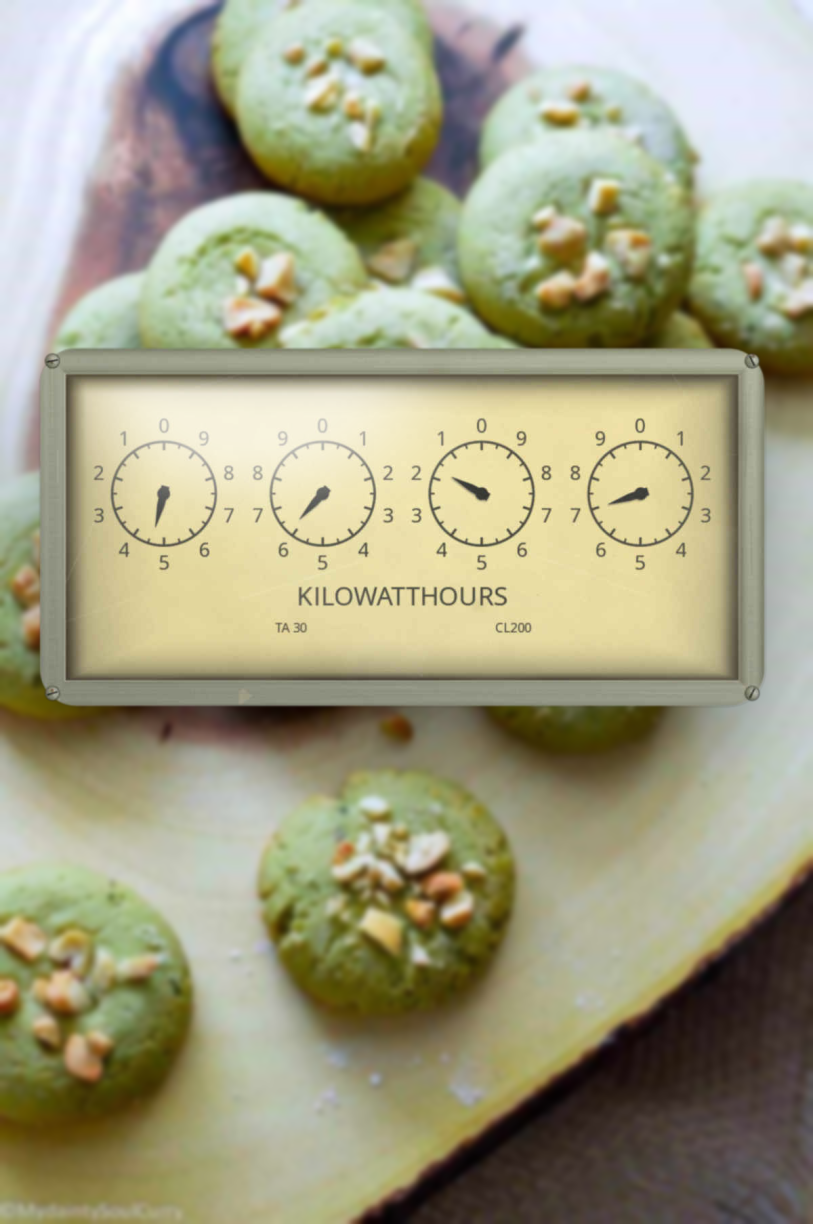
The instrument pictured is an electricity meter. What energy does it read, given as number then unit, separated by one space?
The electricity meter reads 4617 kWh
